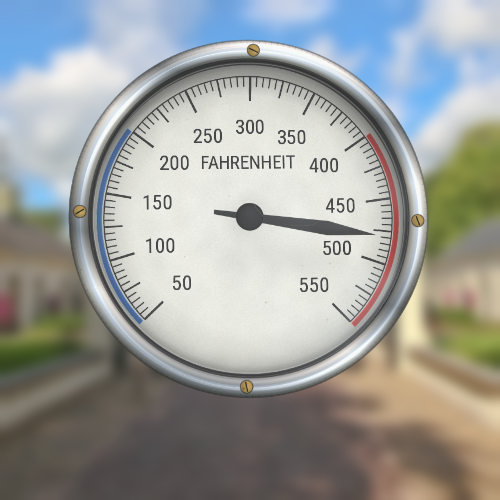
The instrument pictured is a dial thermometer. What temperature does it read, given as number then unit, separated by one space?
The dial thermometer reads 480 °F
